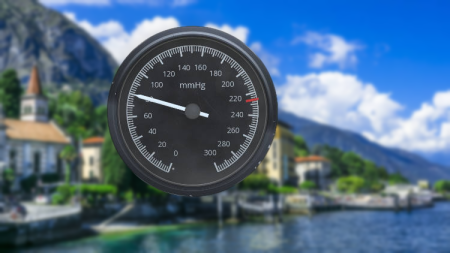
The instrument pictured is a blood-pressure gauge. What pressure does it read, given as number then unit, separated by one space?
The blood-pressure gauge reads 80 mmHg
